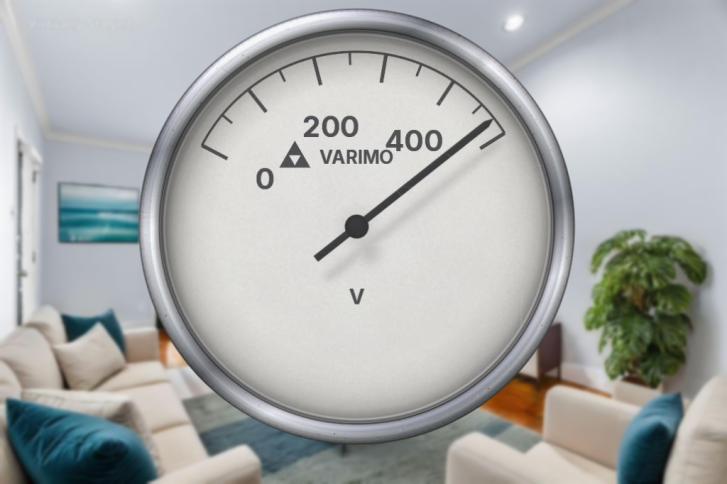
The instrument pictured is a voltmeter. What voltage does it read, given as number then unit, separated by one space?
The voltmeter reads 475 V
